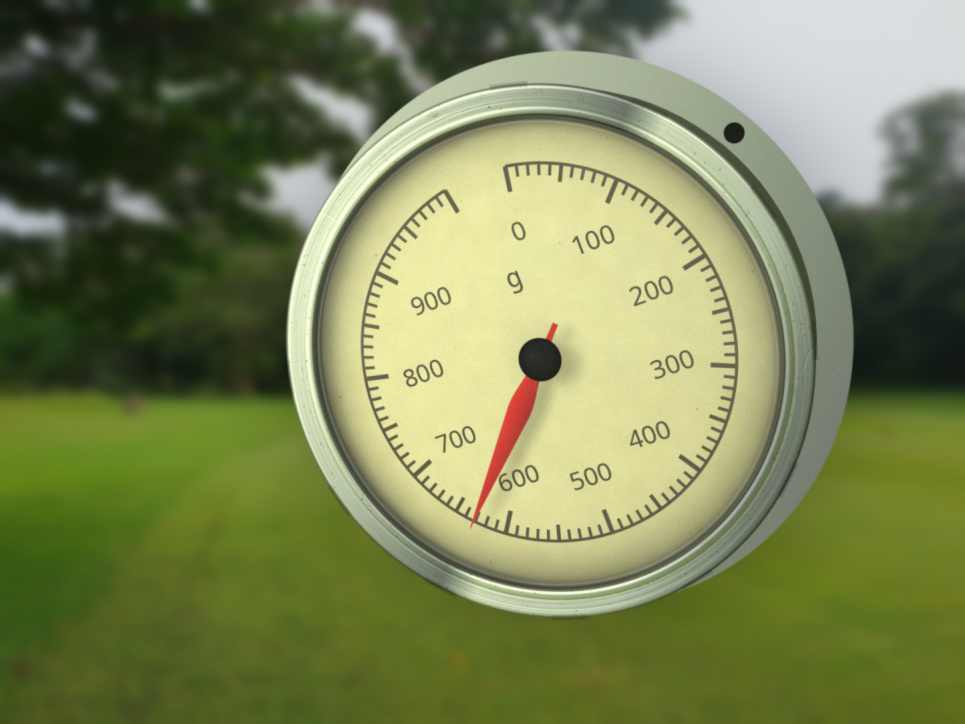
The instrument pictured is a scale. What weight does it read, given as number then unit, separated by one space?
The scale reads 630 g
